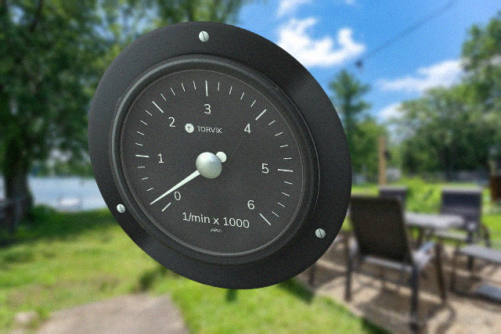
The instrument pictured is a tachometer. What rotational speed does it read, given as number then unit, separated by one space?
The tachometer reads 200 rpm
